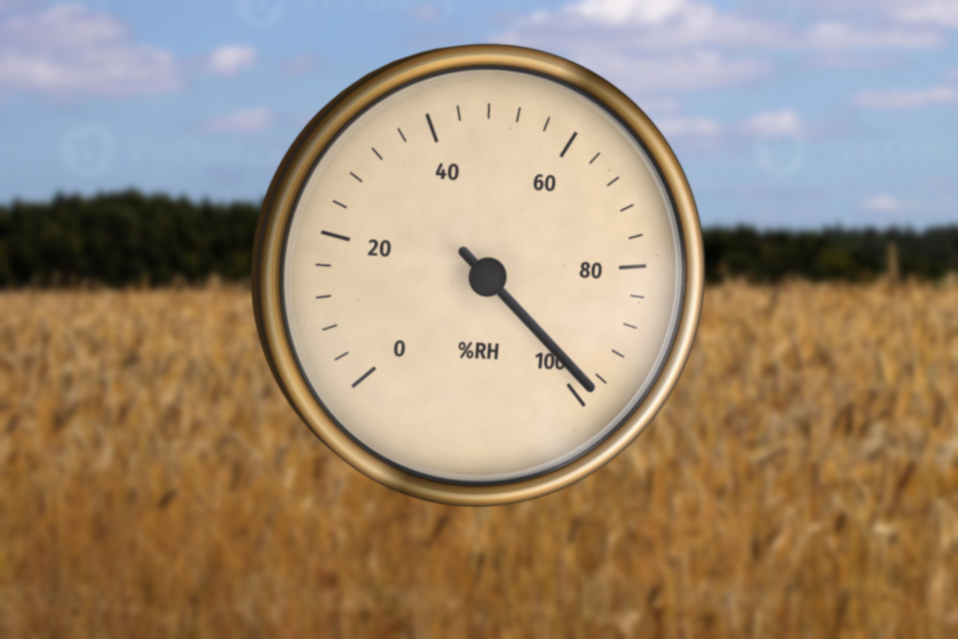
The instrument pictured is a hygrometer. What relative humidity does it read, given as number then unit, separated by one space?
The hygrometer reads 98 %
